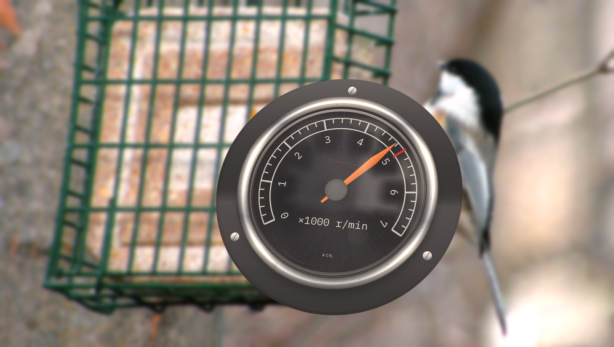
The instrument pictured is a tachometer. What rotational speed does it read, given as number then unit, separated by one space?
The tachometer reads 4800 rpm
